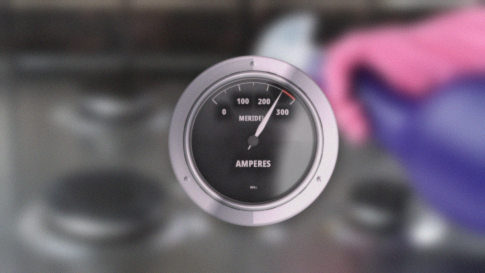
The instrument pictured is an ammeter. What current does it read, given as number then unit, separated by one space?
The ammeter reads 250 A
